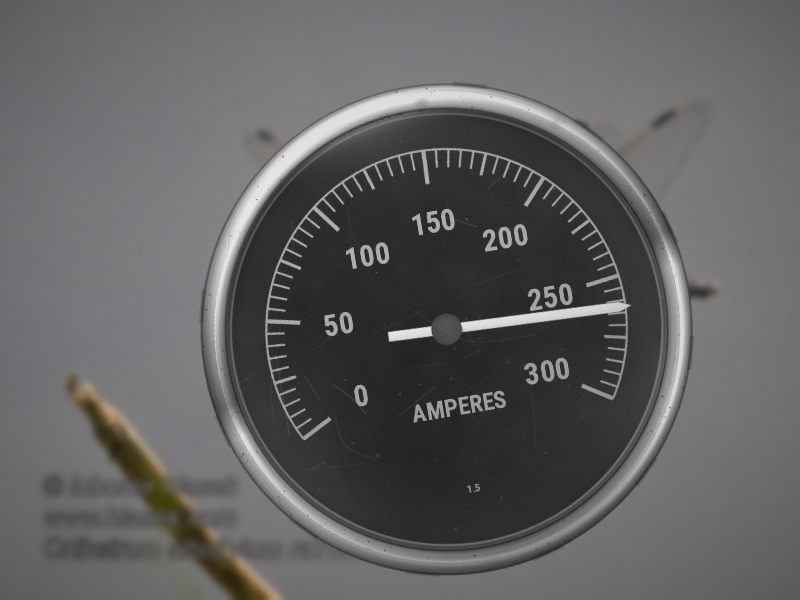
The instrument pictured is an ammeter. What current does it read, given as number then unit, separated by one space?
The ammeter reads 262.5 A
